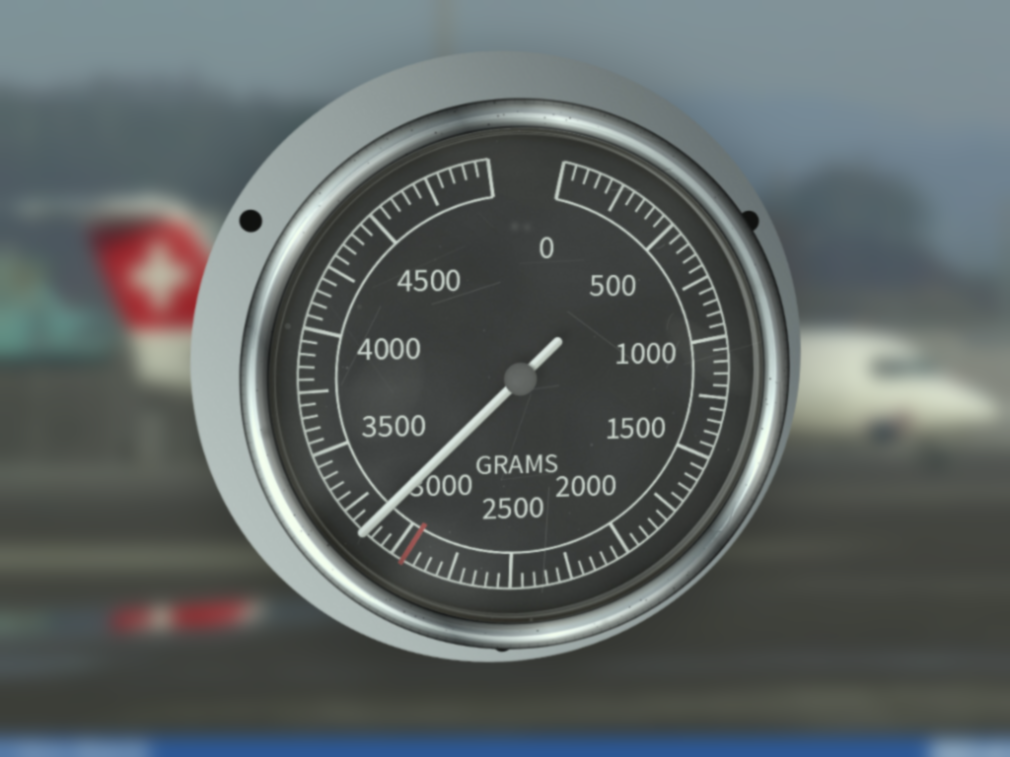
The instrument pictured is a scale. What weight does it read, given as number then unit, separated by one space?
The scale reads 3150 g
